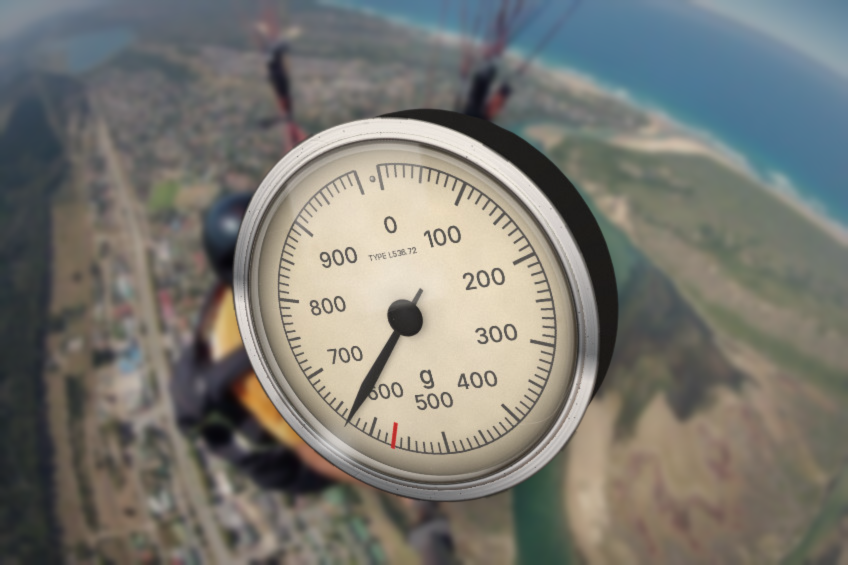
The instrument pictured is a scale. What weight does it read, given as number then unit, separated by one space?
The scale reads 630 g
